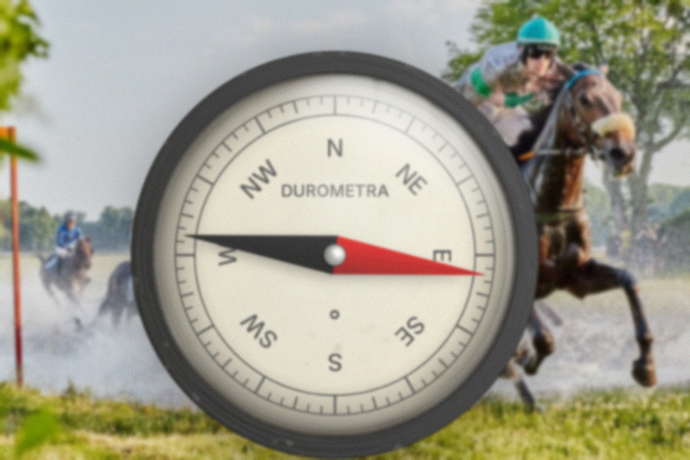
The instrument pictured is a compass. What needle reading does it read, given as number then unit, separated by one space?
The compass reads 97.5 °
